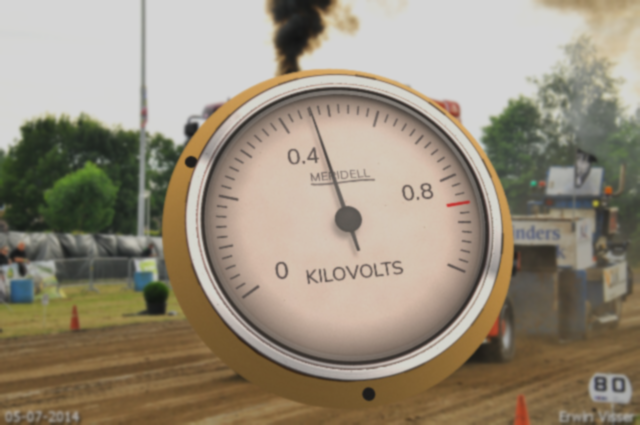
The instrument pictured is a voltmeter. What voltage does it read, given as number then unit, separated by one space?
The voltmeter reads 0.46 kV
